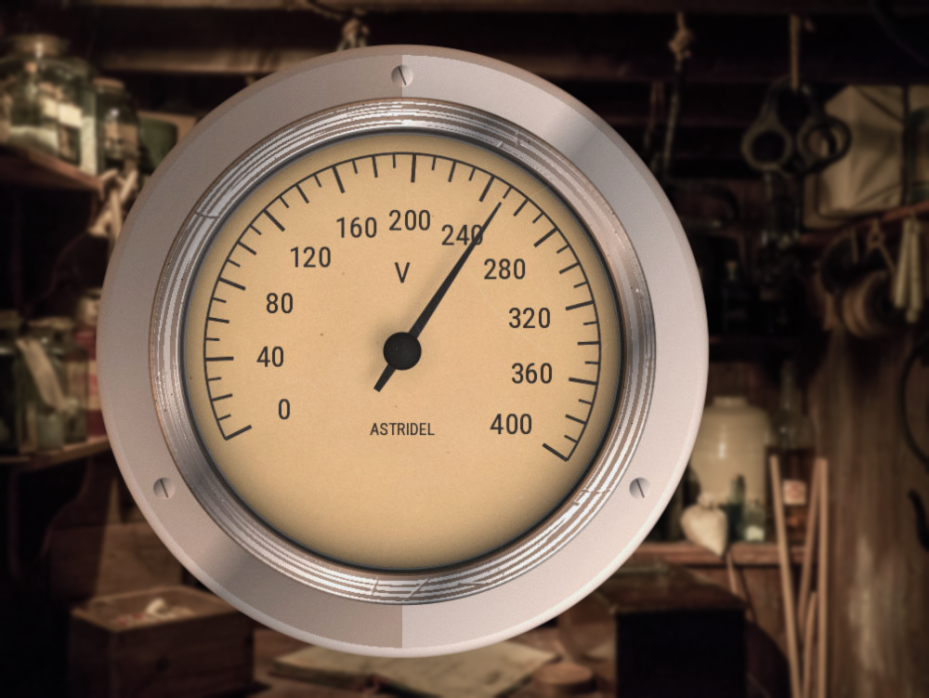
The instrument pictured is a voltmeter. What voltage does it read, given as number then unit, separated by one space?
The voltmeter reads 250 V
